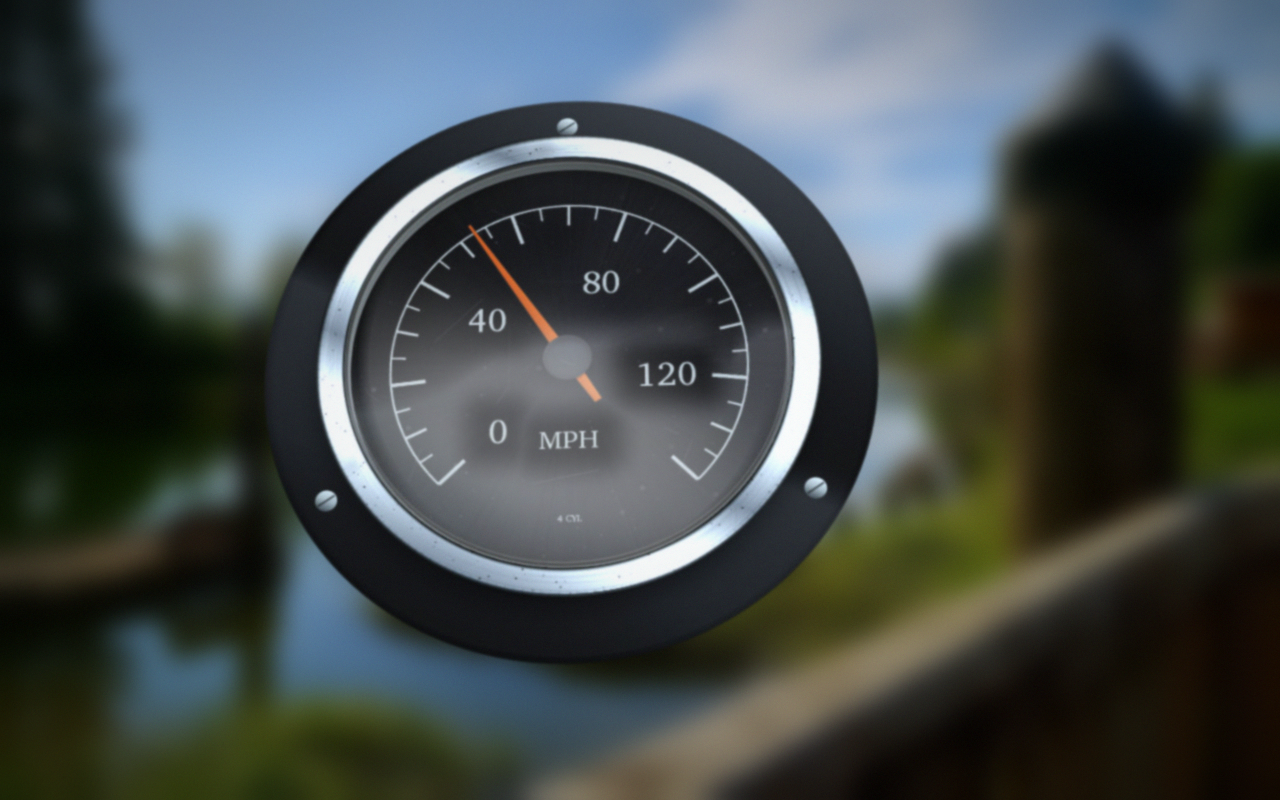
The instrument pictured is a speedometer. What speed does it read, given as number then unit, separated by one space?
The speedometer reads 52.5 mph
